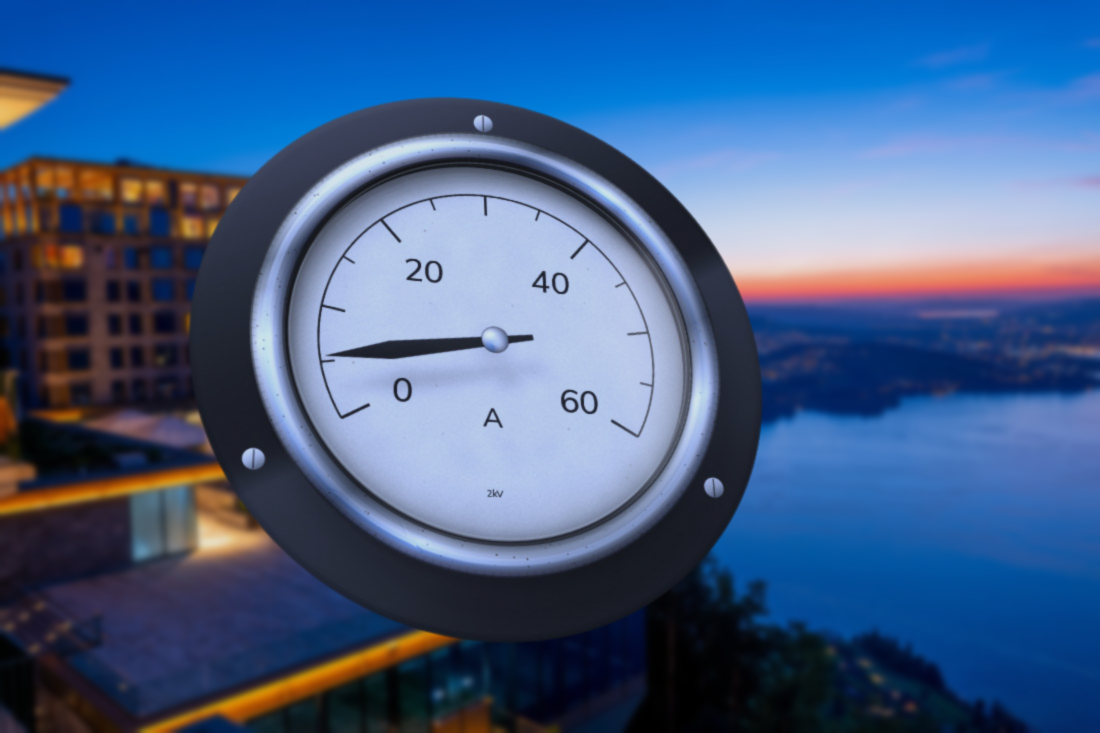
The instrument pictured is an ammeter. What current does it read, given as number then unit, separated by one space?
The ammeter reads 5 A
